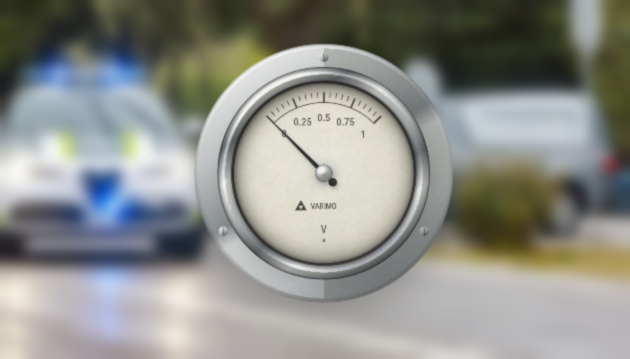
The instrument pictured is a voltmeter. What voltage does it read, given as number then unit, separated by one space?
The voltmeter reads 0 V
